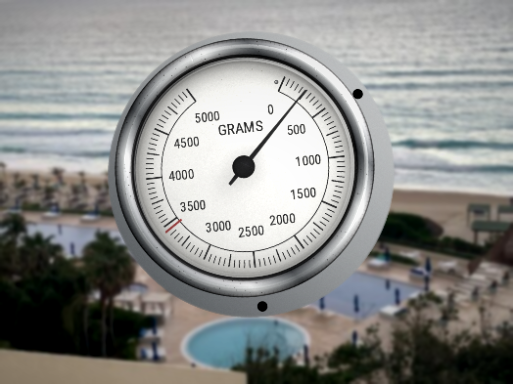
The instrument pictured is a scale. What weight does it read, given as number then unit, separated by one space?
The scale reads 250 g
